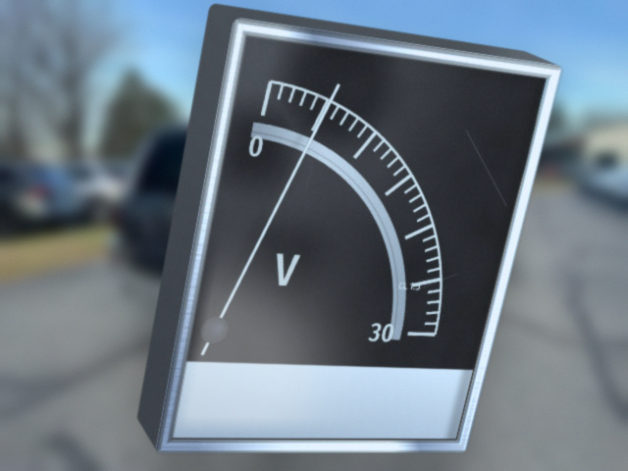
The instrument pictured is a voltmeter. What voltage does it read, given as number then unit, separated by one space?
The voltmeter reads 5 V
